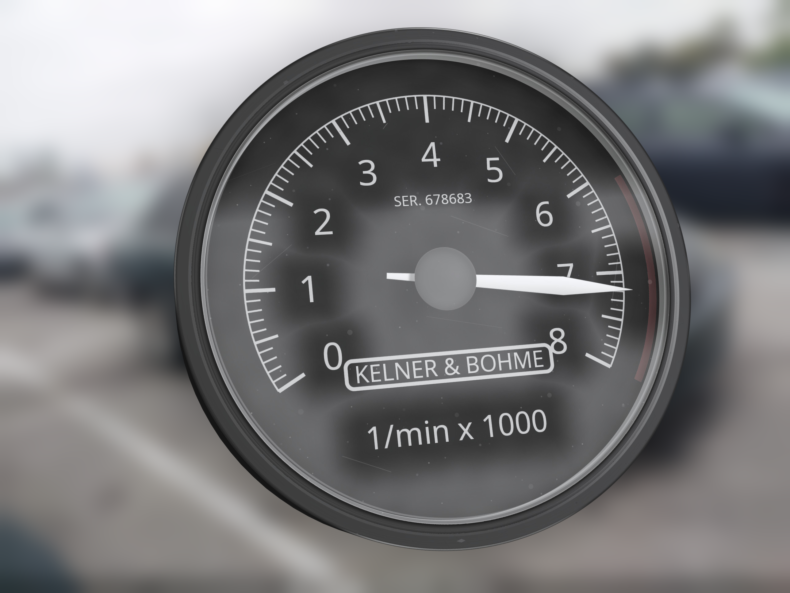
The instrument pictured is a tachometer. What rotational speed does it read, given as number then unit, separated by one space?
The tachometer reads 7200 rpm
